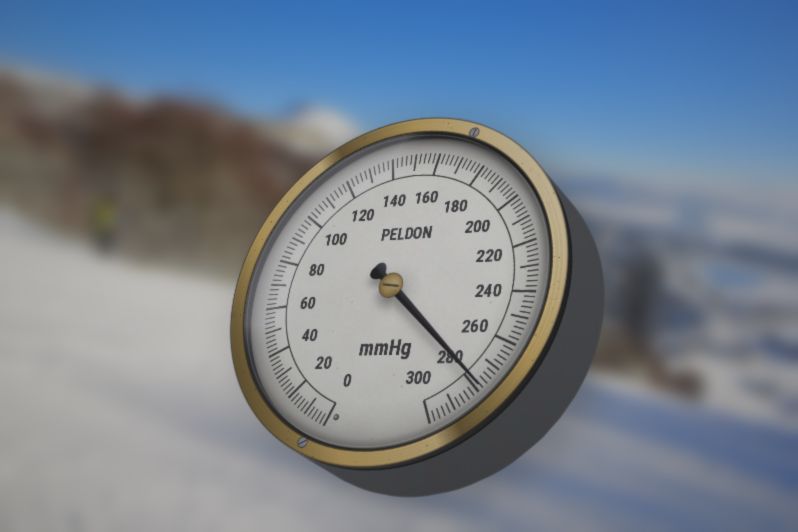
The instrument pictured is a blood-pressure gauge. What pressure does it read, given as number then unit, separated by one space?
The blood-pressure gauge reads 278 mmHg
